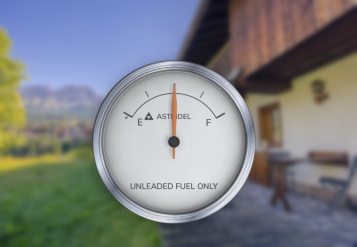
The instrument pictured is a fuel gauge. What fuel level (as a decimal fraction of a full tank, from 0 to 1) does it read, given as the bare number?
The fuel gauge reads 0.5
